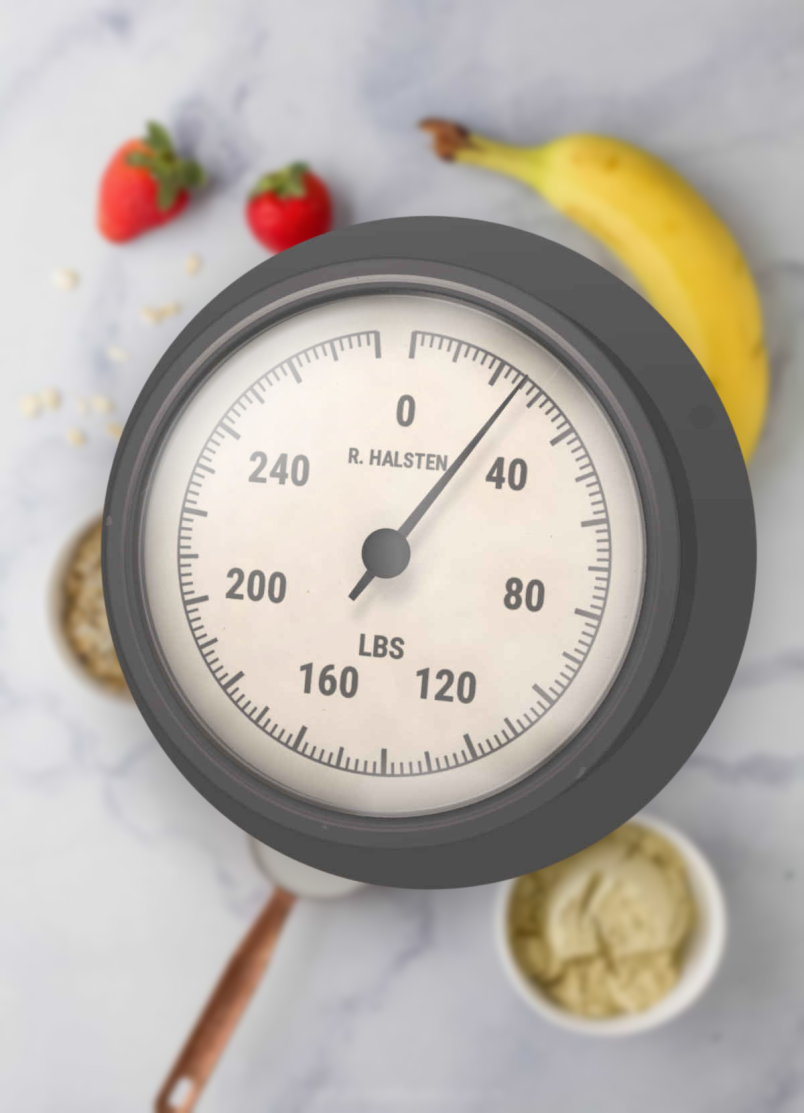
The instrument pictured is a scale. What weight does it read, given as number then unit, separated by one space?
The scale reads 26 lb
